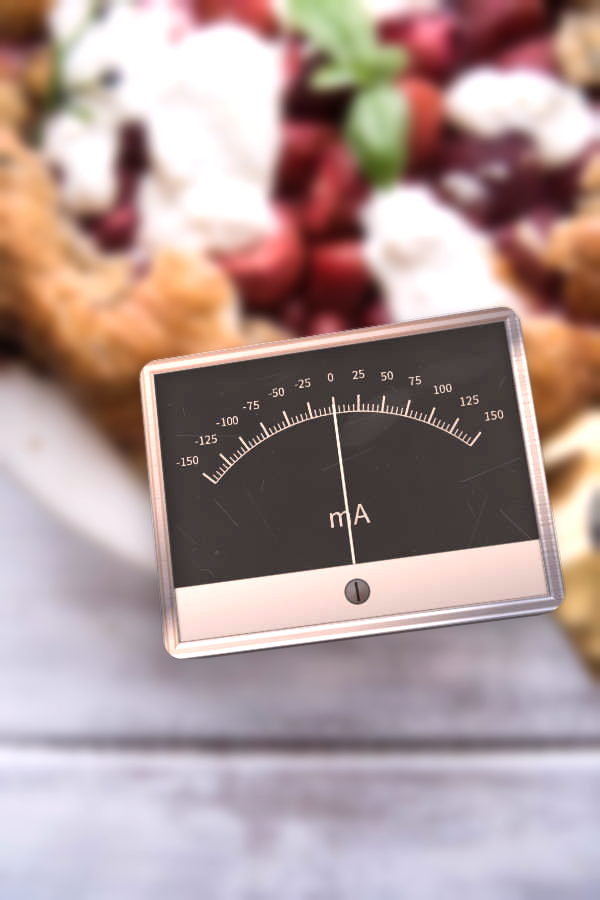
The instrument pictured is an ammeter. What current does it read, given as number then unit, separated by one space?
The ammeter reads 0 mA
